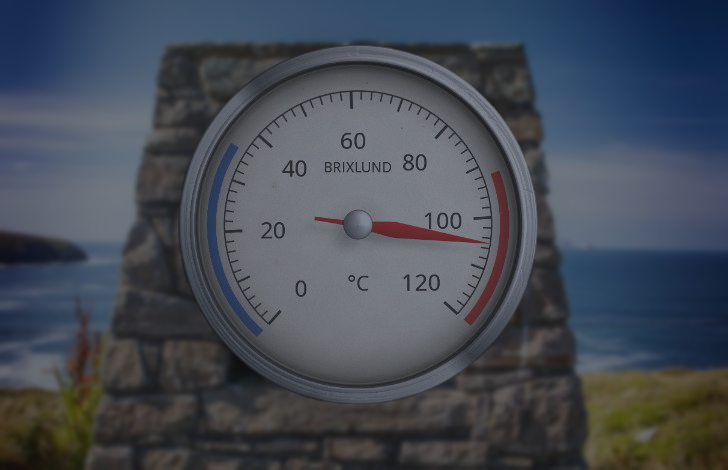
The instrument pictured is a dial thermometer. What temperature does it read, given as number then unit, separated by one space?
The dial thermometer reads 105 °C
